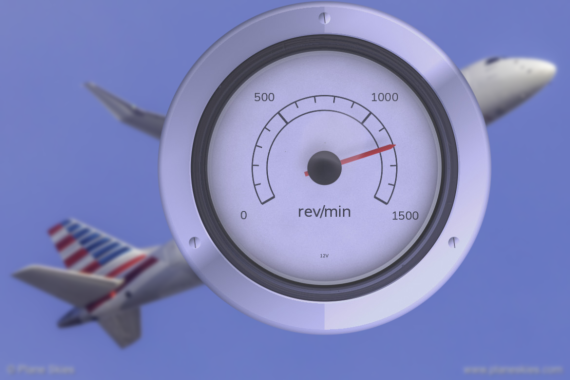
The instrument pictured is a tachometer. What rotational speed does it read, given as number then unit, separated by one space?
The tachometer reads 1200 rpm
